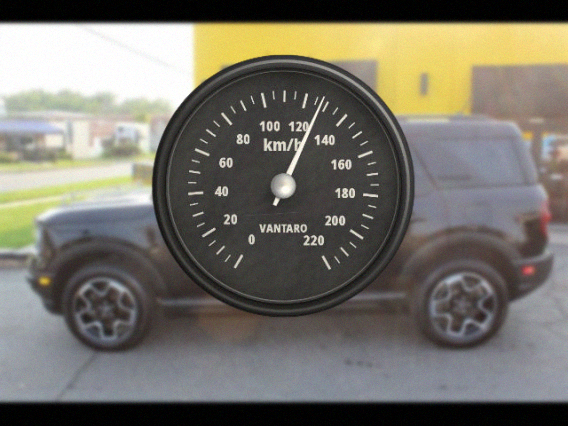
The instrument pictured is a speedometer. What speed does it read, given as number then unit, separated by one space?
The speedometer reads 127.5 km/h
